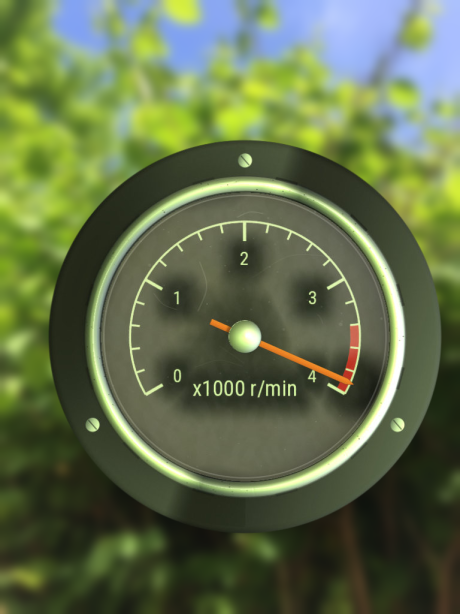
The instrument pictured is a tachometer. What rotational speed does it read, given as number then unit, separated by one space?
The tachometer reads 3900 rpm
